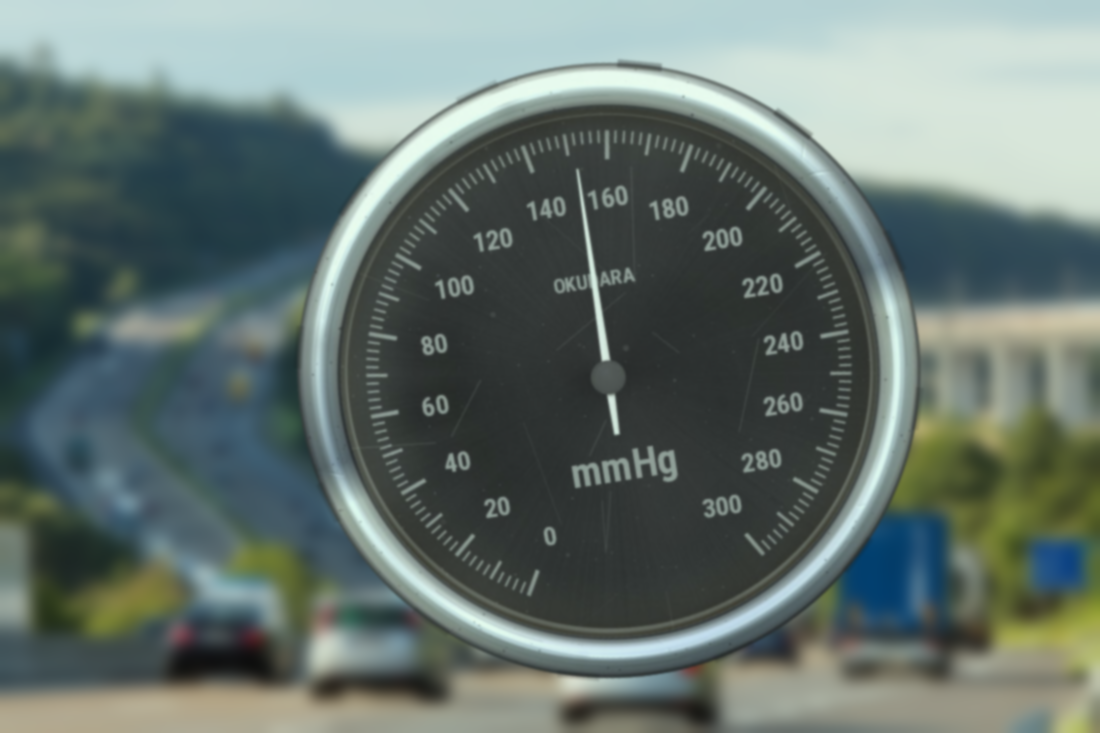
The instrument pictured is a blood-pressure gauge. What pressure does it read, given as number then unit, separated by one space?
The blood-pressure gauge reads 152 mmHg
